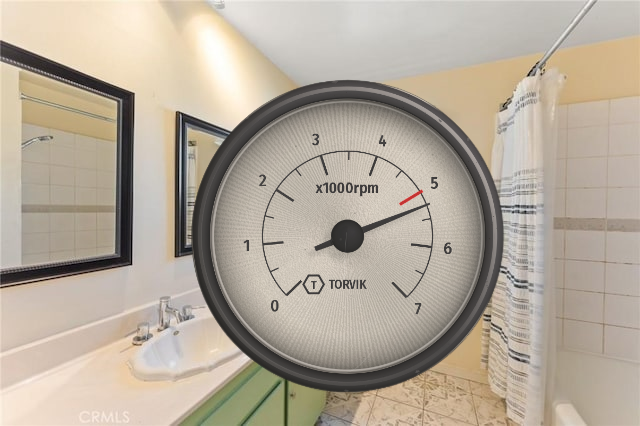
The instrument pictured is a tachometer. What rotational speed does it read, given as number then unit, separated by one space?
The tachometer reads 5250 rpm
